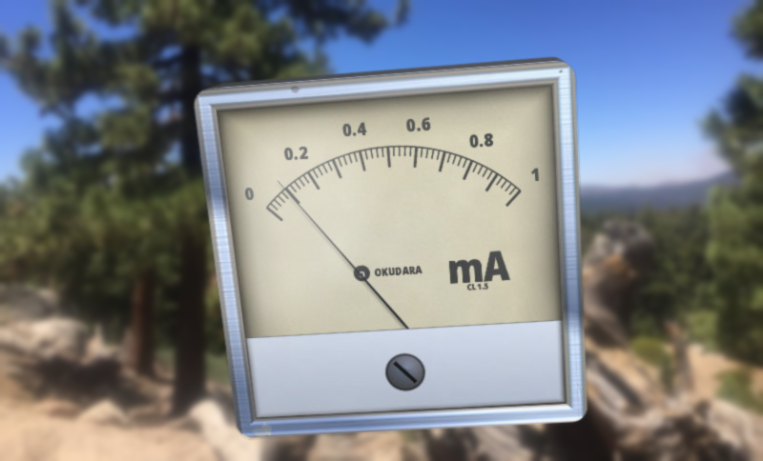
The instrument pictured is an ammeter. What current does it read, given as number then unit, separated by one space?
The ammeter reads 0.1 mA
